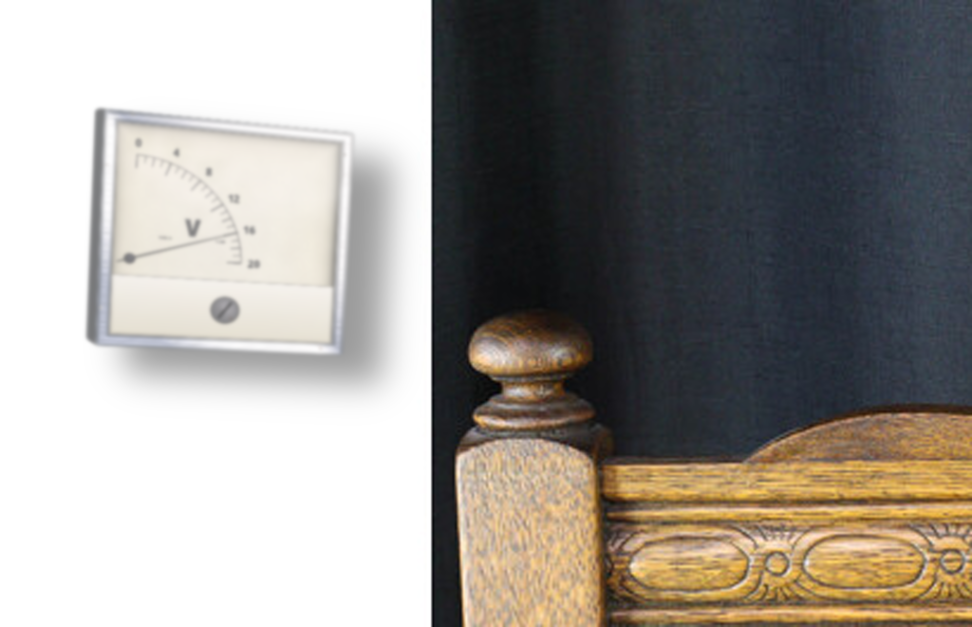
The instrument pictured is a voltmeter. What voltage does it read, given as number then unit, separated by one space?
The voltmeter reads 16 V
